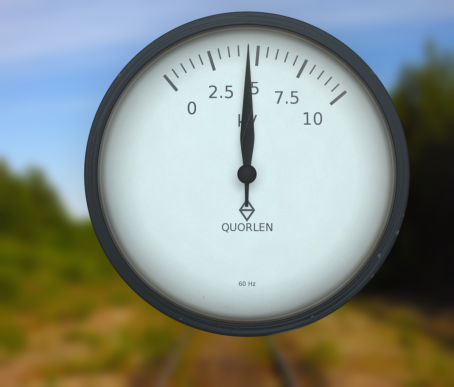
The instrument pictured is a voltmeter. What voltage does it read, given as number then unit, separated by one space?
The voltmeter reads 4.5 kV
